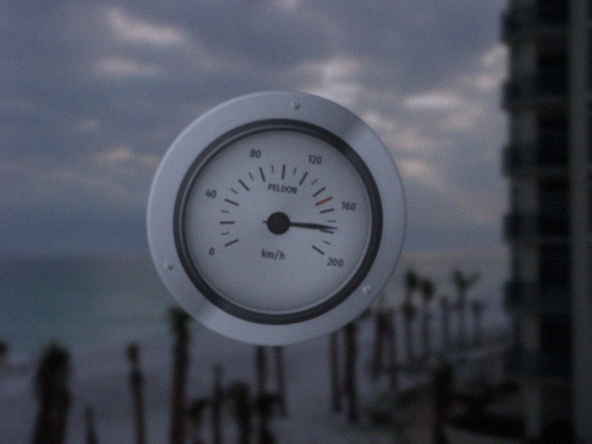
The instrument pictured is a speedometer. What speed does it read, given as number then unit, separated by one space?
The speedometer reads 175 km/h
